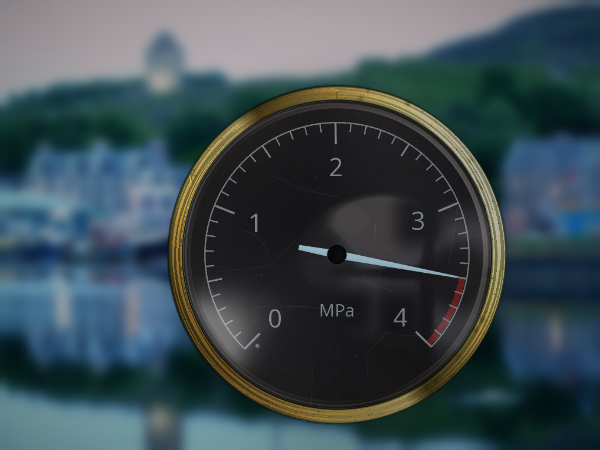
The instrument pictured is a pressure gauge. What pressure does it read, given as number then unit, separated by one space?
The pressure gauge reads 3.5 MPa
